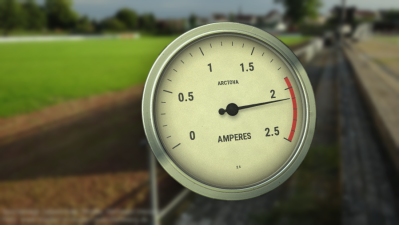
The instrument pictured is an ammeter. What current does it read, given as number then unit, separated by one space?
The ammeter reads 2.1 A
